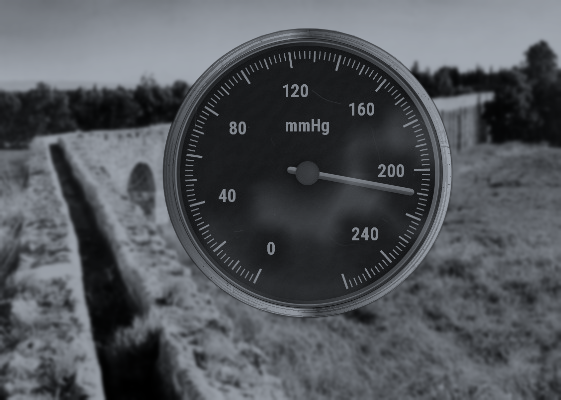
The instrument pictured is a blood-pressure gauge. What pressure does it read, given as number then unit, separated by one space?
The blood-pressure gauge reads 210 mmHg
